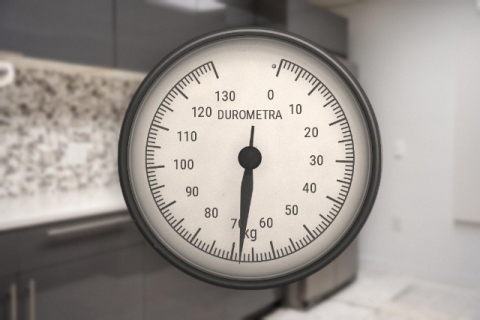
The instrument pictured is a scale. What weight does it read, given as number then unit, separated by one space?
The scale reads 68 kg
